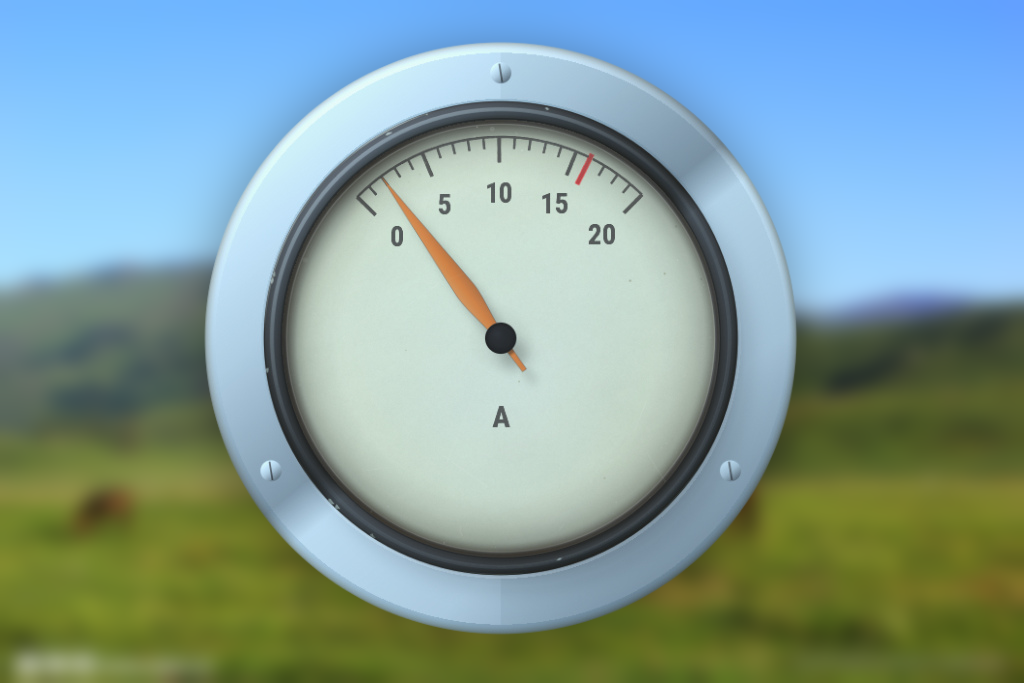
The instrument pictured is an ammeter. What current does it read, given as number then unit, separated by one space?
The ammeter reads 2 A
